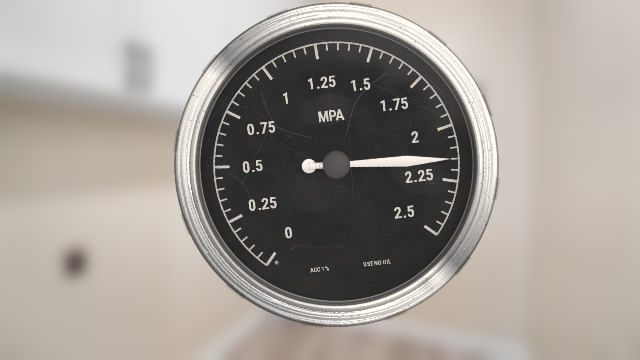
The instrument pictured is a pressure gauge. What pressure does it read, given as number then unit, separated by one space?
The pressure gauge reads 2.15 MPa
